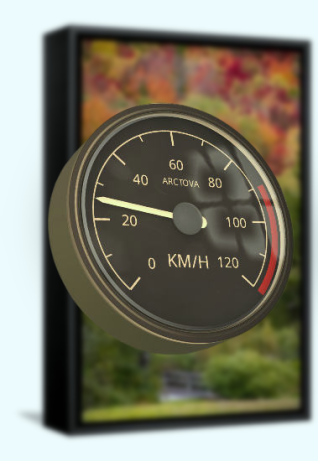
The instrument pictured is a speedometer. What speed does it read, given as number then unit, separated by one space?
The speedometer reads 25 km/h
